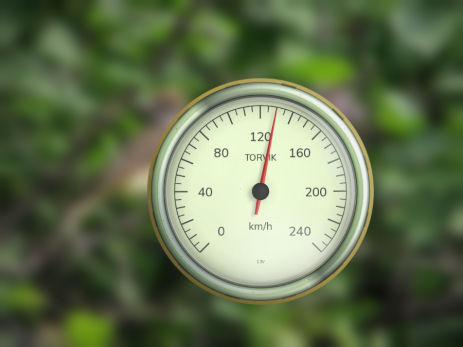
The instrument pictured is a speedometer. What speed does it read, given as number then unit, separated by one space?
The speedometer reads 130 km/h
